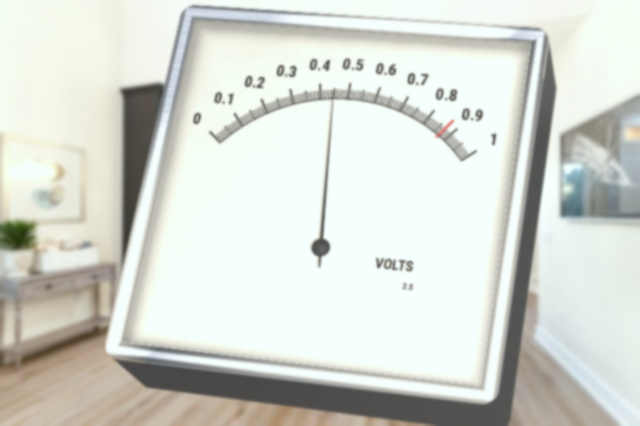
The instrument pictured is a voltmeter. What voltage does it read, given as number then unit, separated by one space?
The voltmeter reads 0.45 V
